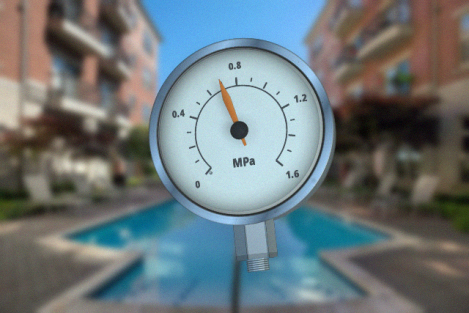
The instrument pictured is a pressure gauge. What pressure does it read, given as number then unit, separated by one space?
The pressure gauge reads 0.7 MPa
